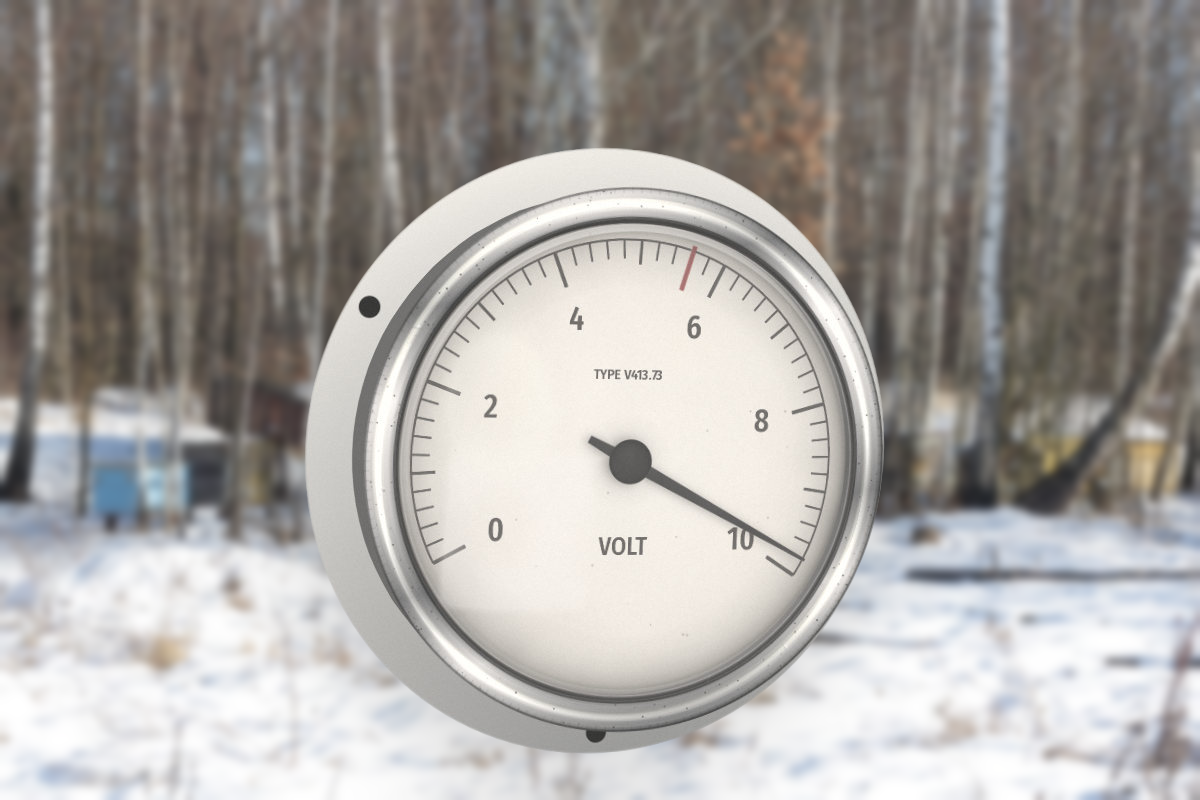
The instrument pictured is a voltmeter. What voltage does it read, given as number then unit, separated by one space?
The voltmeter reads 9.8 V
